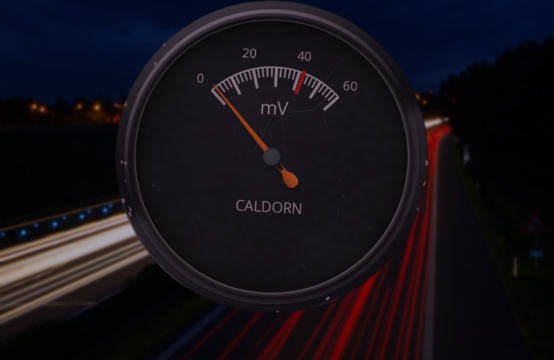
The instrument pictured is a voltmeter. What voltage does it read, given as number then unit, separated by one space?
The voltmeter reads 2 mV
